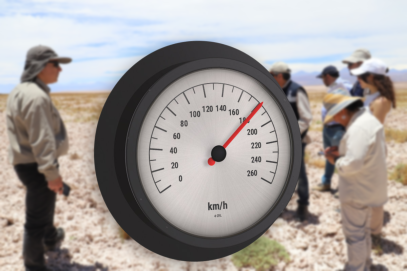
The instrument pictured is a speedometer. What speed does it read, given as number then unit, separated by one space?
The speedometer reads 180 km/h
